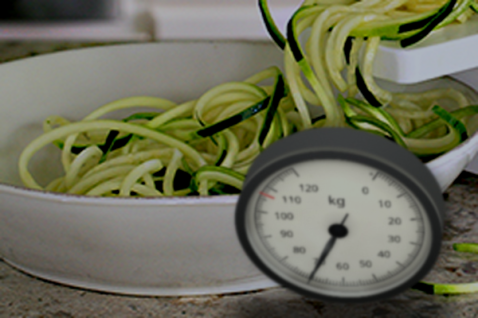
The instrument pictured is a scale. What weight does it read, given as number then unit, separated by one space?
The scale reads 70 kg
